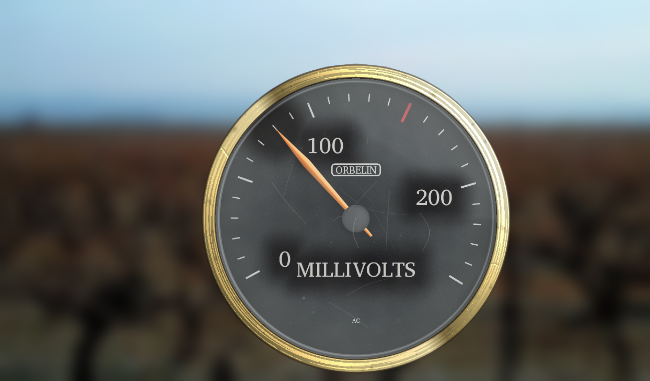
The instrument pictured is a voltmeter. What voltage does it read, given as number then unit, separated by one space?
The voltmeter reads 80 mV
